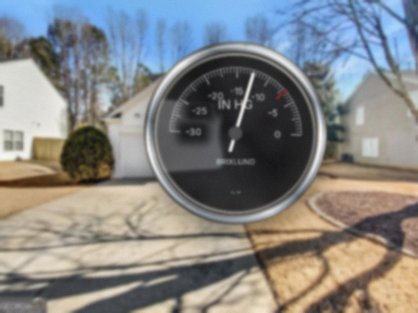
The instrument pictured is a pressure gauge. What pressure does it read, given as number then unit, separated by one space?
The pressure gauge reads -12.5 inHg
